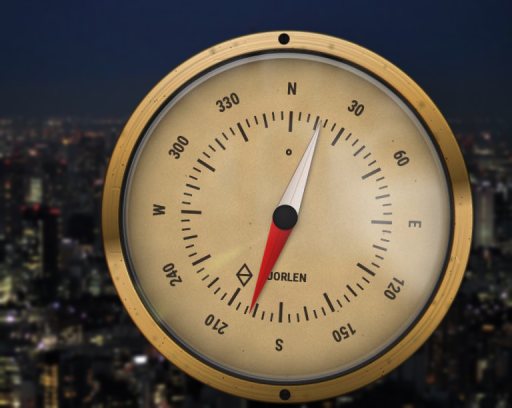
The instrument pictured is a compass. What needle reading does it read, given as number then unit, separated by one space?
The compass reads 197.5 °
